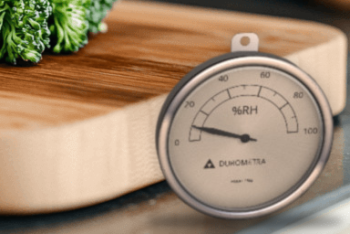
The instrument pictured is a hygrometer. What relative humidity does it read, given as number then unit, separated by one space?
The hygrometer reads 10 %
